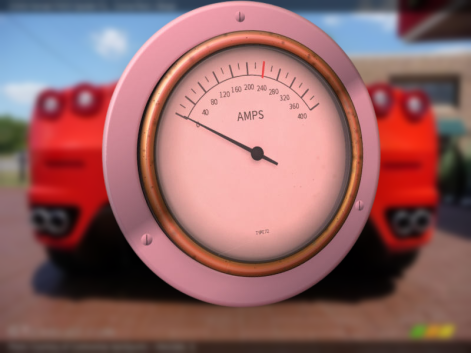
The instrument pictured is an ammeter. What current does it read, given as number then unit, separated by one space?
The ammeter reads 0 A
